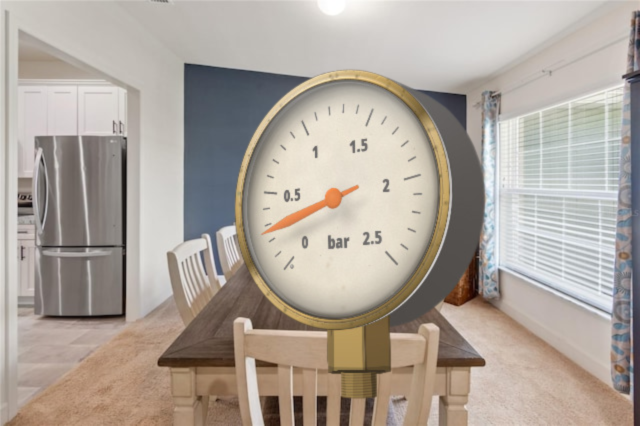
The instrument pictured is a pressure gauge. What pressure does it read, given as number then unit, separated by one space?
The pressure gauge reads 0.25 bar
